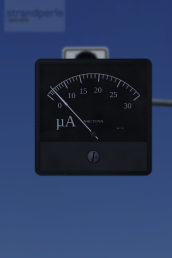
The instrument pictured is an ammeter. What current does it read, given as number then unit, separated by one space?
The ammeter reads 5 µA
